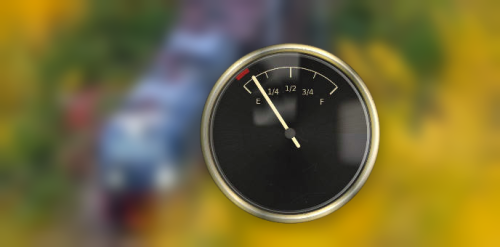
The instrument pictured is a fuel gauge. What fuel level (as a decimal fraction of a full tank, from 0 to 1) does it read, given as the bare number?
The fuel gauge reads 0.125
